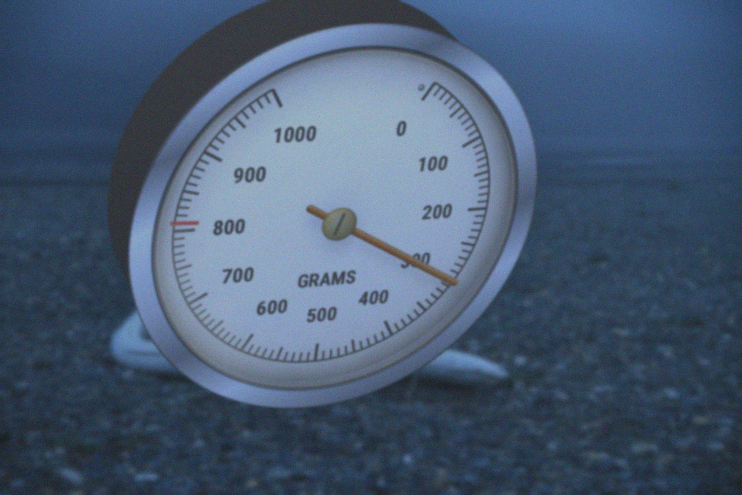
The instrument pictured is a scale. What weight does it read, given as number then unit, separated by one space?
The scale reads 300 g
